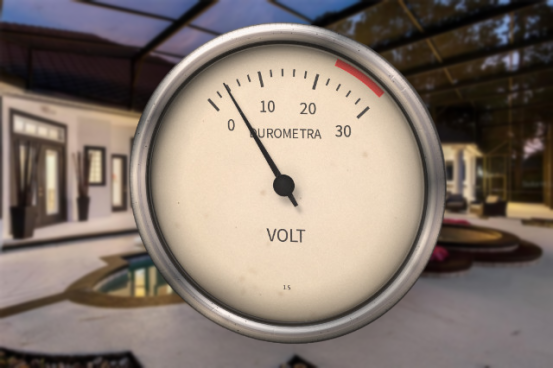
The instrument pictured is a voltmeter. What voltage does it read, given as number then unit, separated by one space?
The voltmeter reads 4 V
